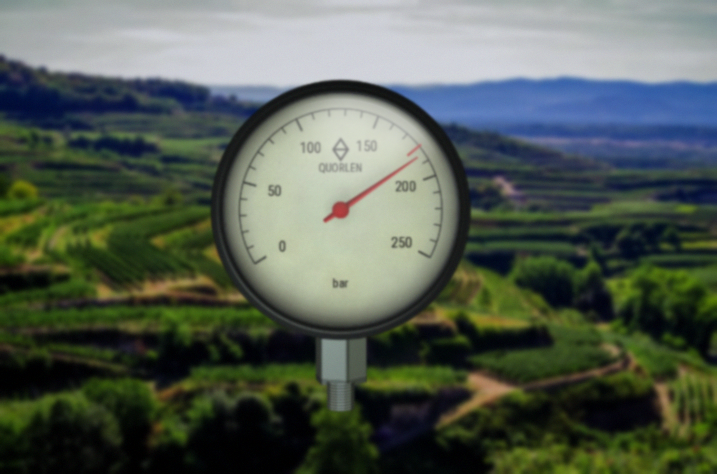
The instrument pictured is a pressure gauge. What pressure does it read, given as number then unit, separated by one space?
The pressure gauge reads 185 bar
